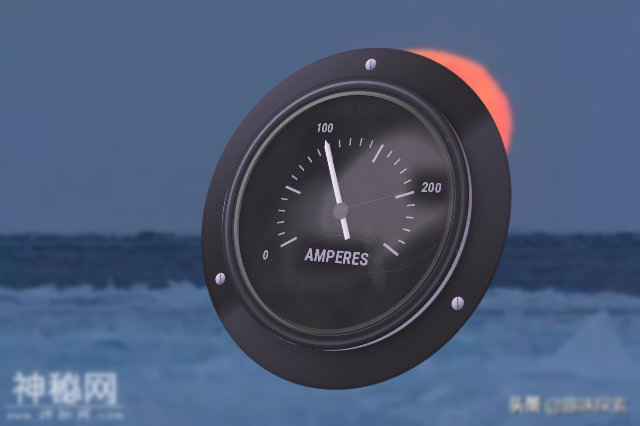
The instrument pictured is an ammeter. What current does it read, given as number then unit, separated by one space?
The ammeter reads 100 A
